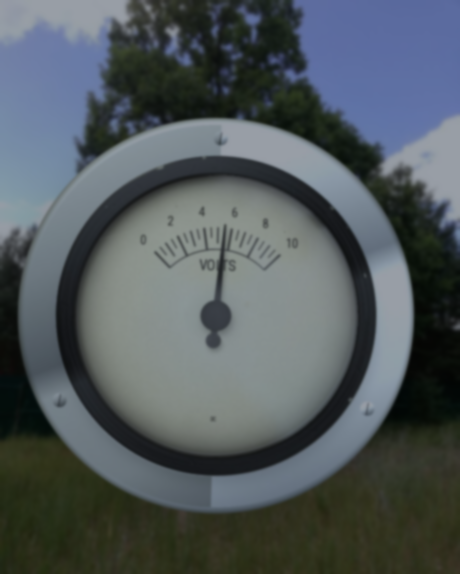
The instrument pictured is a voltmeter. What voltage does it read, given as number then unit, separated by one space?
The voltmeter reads 5.5 V
